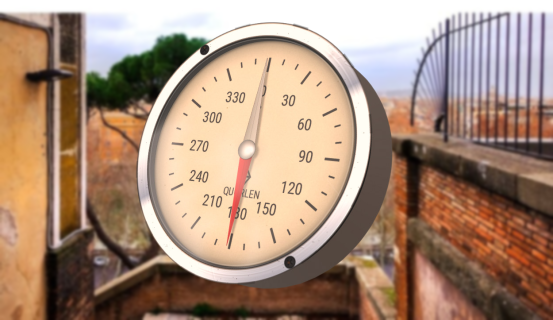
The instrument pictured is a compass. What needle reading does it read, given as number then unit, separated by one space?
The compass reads 180 °
